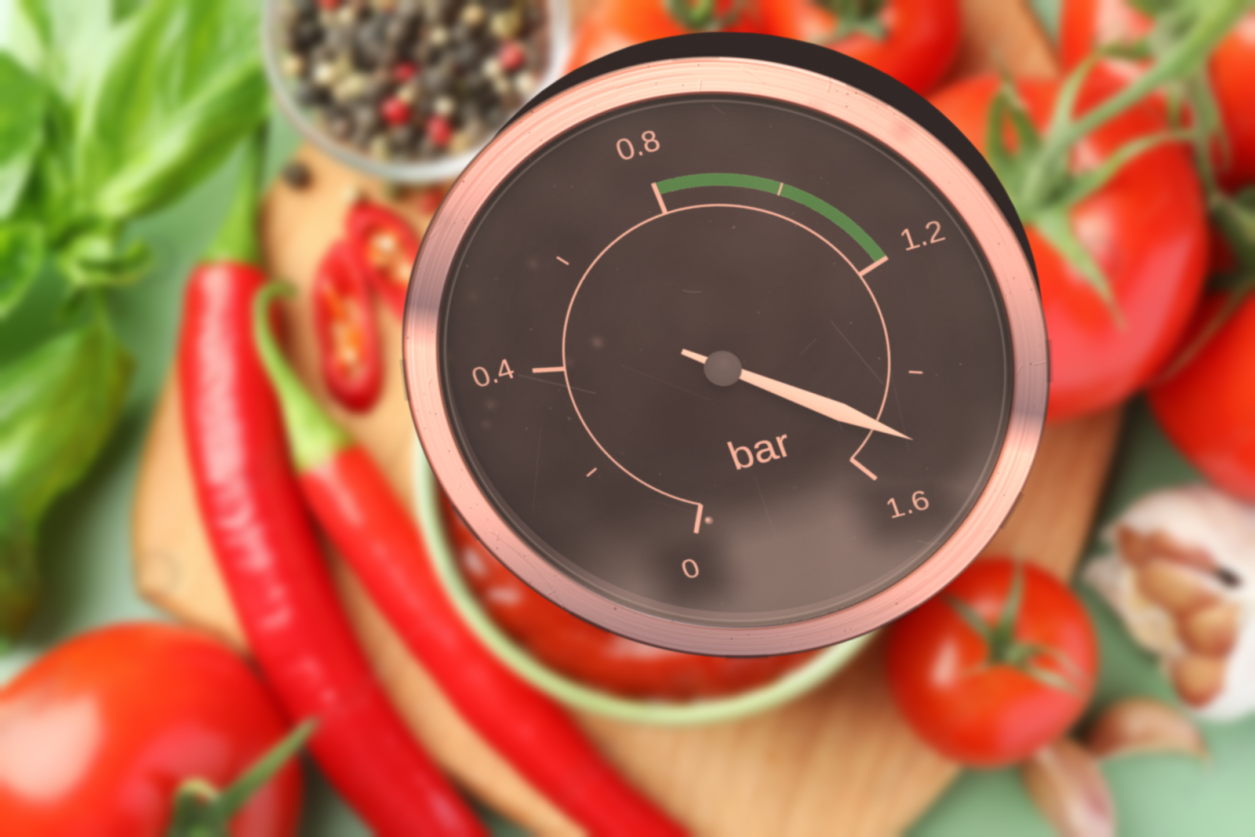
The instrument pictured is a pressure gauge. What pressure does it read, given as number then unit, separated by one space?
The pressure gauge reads 1.5 bar
